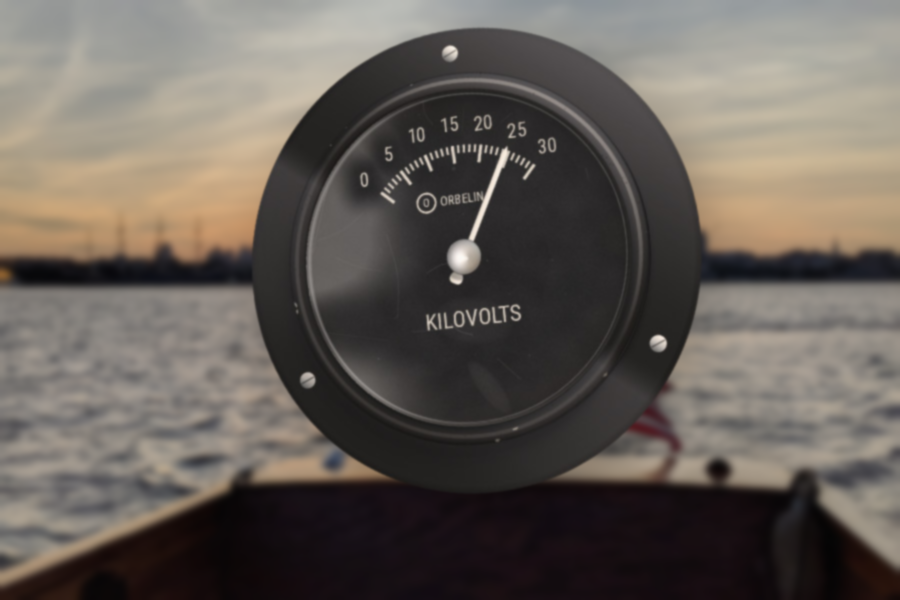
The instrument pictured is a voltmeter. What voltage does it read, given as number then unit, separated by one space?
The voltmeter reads 25 kV
